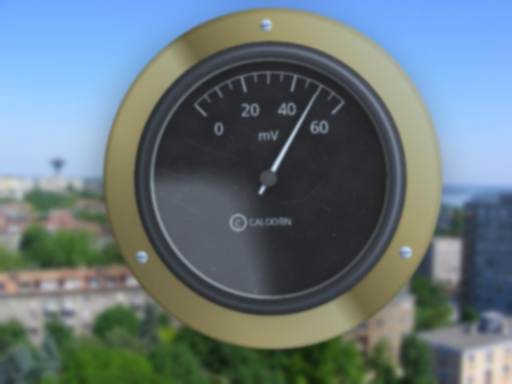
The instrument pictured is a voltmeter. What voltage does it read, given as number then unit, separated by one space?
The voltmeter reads 50 mV
